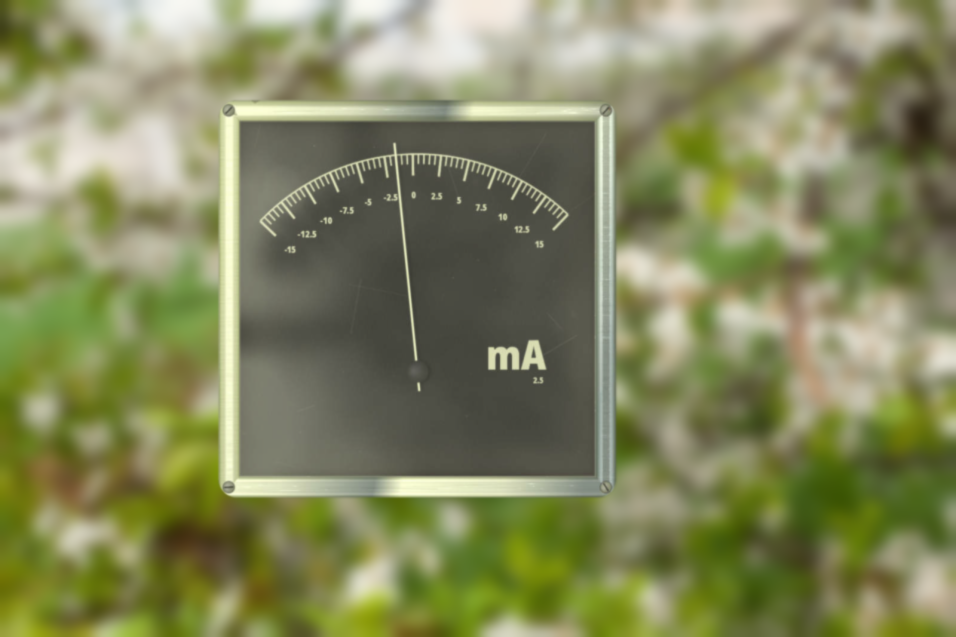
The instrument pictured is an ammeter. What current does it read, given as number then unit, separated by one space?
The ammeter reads -1.5 mA
